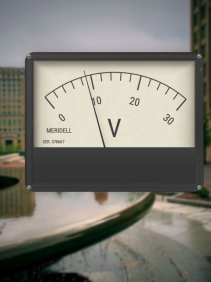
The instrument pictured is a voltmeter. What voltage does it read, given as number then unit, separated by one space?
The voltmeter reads 9 V
